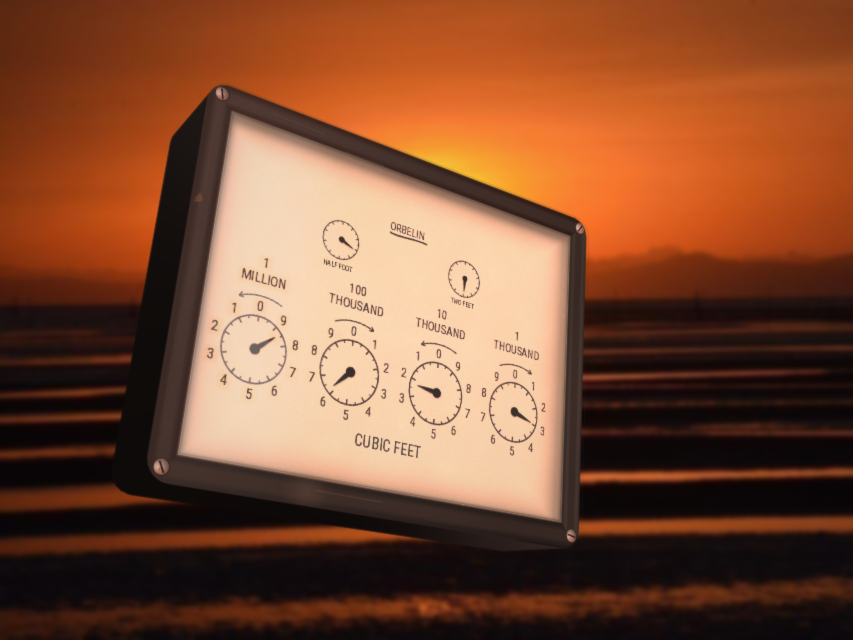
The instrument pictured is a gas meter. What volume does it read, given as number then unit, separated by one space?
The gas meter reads 862300 ft³
